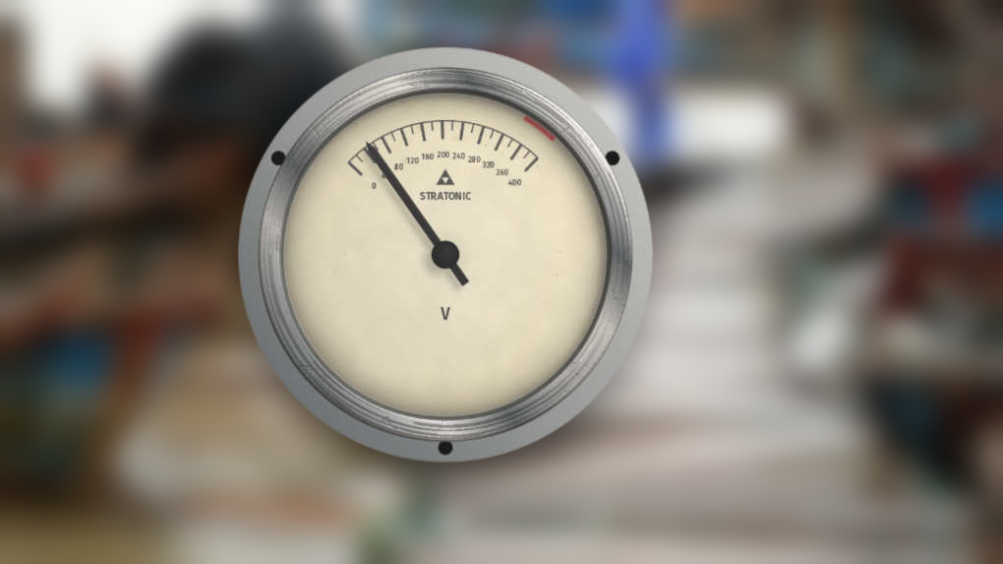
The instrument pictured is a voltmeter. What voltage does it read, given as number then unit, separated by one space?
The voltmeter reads 50 V
